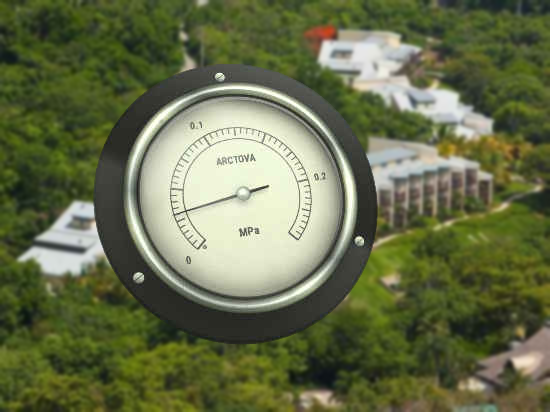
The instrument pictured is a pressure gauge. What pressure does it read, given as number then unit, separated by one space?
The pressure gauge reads 0.03 MPa
